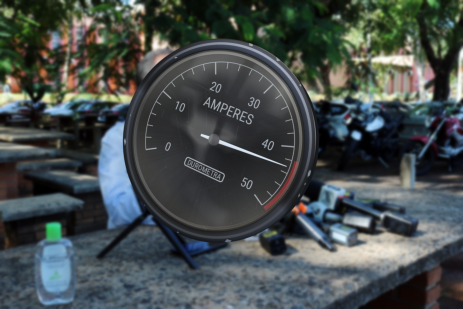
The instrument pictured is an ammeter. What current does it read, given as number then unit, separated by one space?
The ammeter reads 43 A
